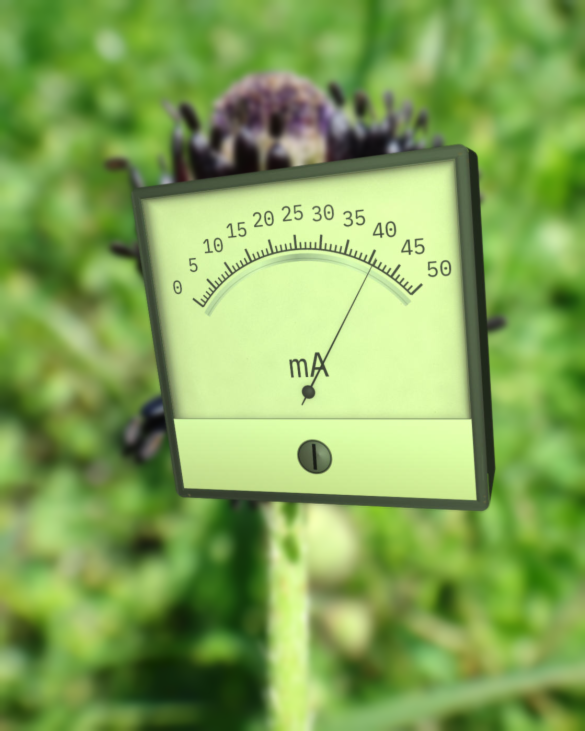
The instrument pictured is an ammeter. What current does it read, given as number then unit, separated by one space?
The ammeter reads 41 mA
